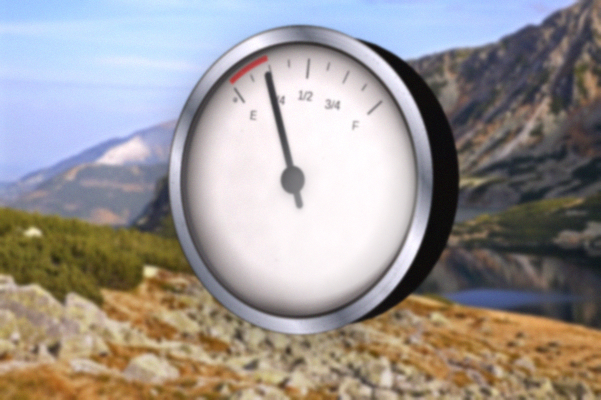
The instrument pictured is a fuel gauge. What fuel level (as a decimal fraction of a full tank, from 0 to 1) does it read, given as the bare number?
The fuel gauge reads 0.25
